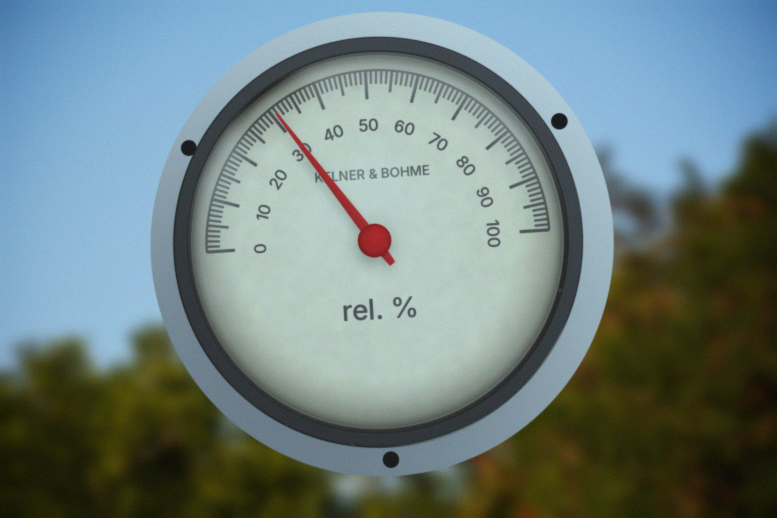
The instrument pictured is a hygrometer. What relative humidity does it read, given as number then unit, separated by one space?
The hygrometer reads 31 %
